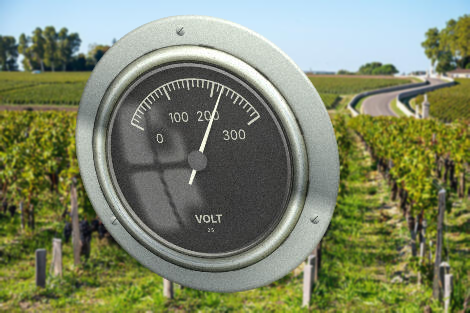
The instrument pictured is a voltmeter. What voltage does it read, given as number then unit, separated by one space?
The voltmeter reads 220 V
